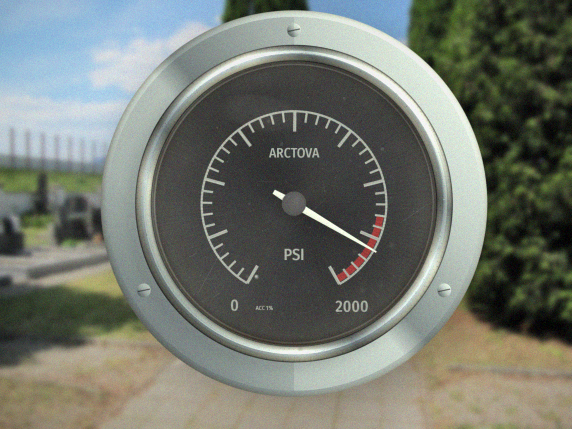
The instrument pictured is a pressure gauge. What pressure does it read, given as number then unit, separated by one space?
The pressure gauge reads 1800 psi
